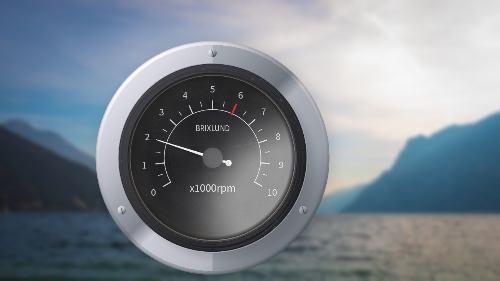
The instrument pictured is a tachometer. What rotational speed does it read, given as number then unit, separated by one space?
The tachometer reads 2000 rpm
